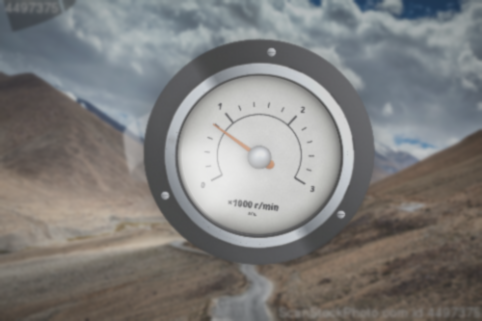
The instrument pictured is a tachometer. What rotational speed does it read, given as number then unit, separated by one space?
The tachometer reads 800 rpm
